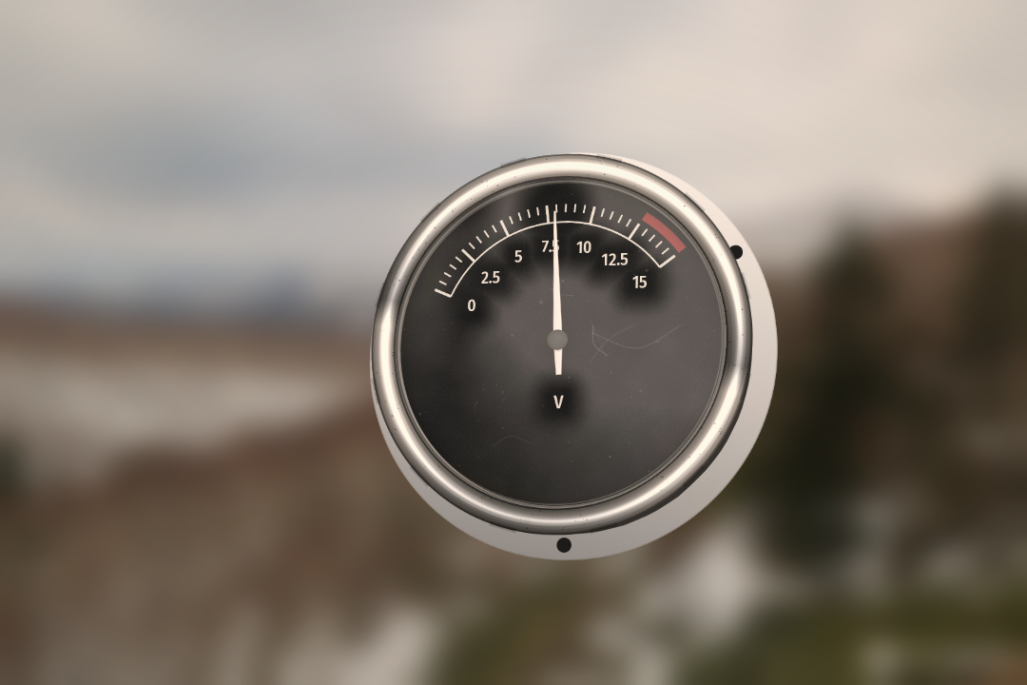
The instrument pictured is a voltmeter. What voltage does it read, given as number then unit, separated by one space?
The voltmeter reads 8 V
